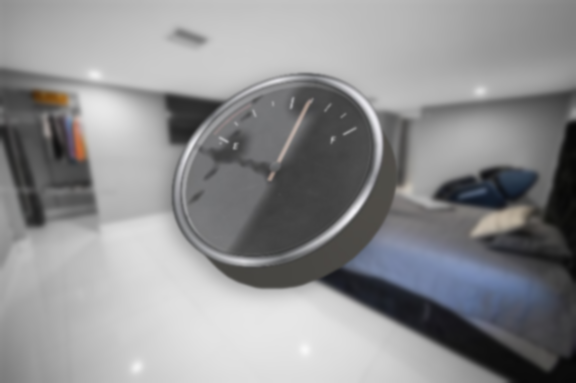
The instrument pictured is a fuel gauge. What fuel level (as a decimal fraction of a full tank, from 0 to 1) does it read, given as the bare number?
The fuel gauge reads 0.625
